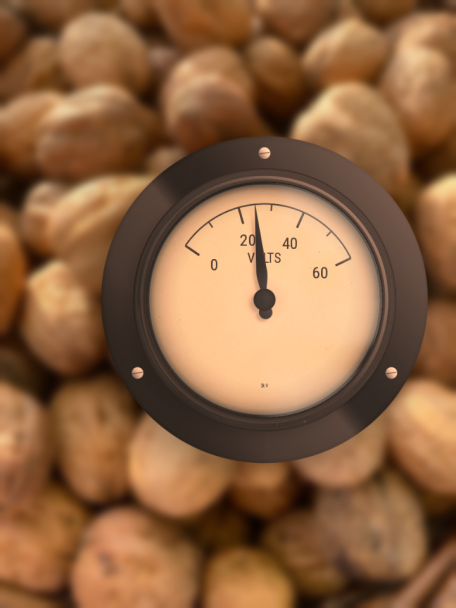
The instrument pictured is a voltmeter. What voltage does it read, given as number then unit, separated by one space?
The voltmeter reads 25 V
